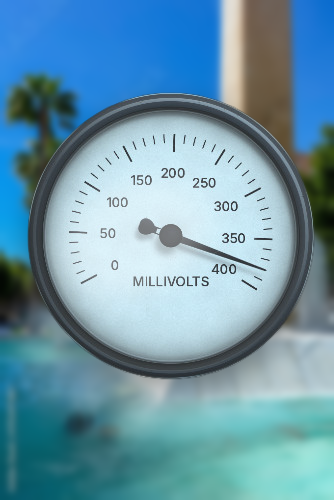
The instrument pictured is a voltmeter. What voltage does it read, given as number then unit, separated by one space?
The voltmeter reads 380 mV
